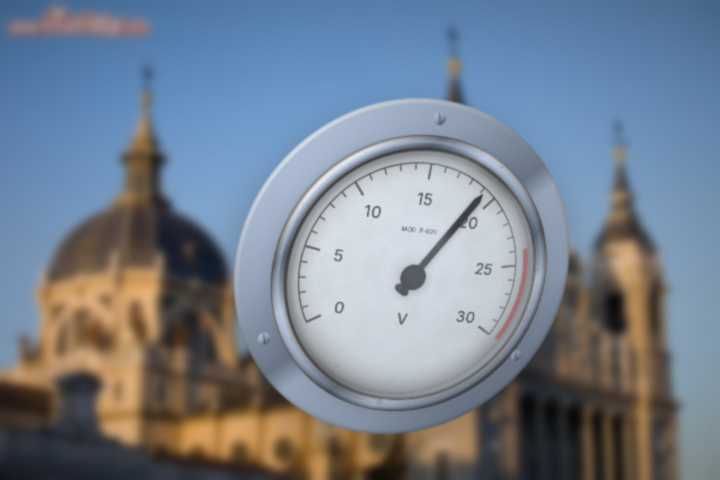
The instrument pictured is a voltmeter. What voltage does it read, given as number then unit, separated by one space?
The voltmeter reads 19 V
